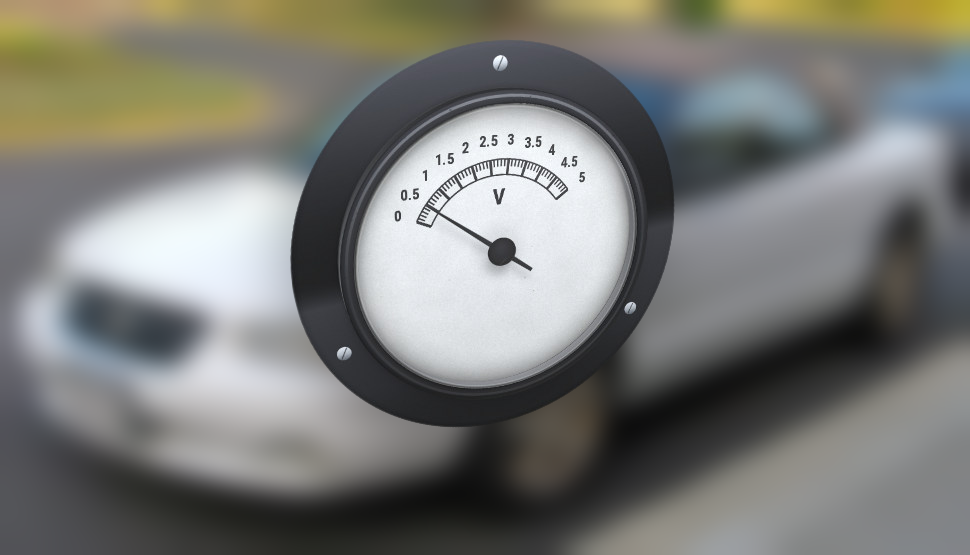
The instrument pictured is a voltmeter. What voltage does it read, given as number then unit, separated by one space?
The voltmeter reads 0.5 V
